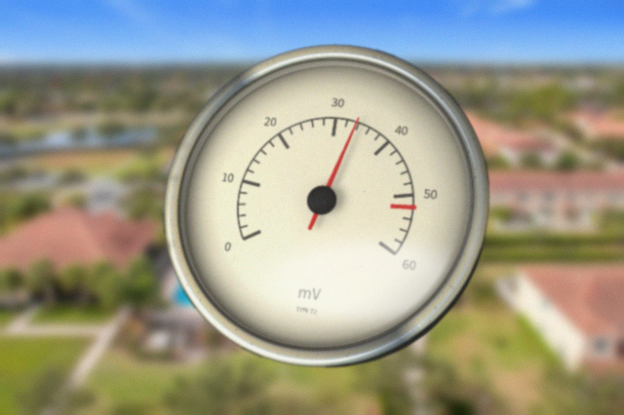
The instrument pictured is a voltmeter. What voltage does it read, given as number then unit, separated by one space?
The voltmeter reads 34 mV
